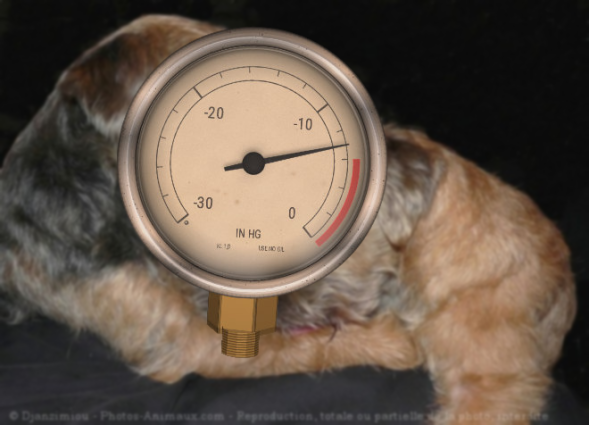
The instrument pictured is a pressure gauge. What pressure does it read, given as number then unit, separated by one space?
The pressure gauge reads -7 inHg
